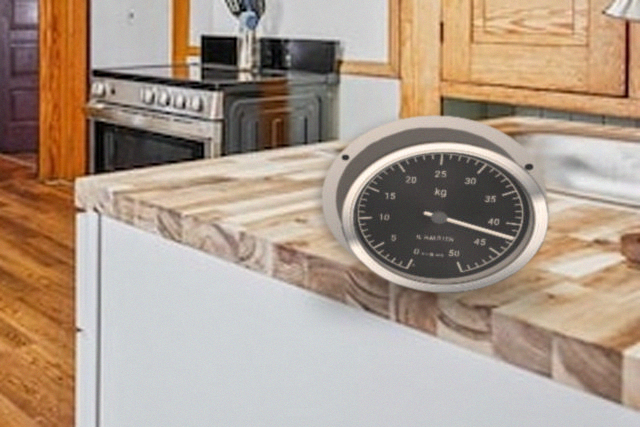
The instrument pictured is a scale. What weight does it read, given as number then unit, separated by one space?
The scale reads 42 kg
